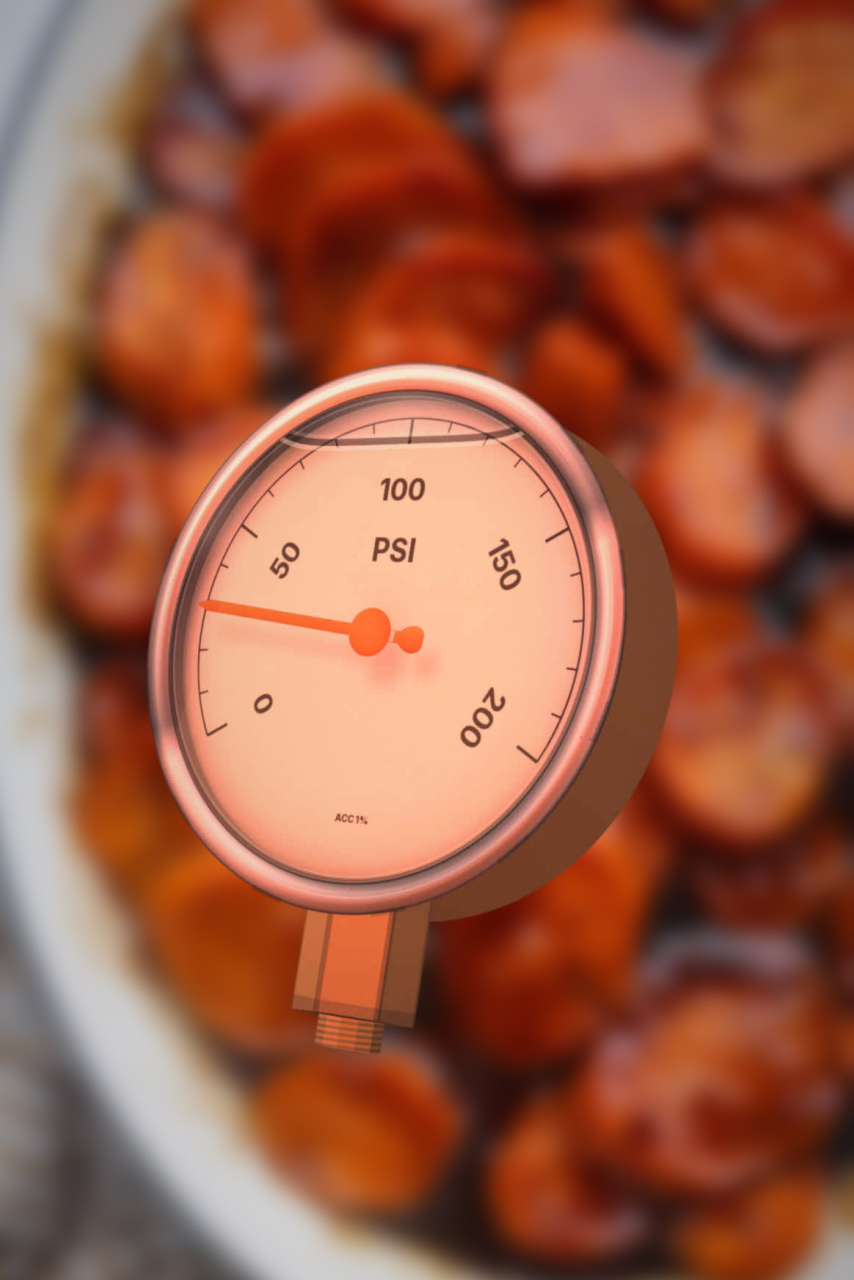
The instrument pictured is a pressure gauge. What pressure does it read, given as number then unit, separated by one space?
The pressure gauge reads 30 psi
